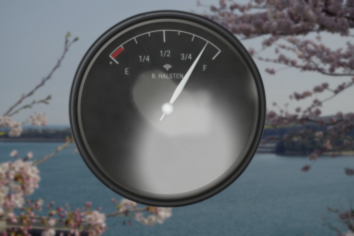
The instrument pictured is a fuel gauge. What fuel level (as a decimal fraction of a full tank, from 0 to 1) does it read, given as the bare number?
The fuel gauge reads 0.875
